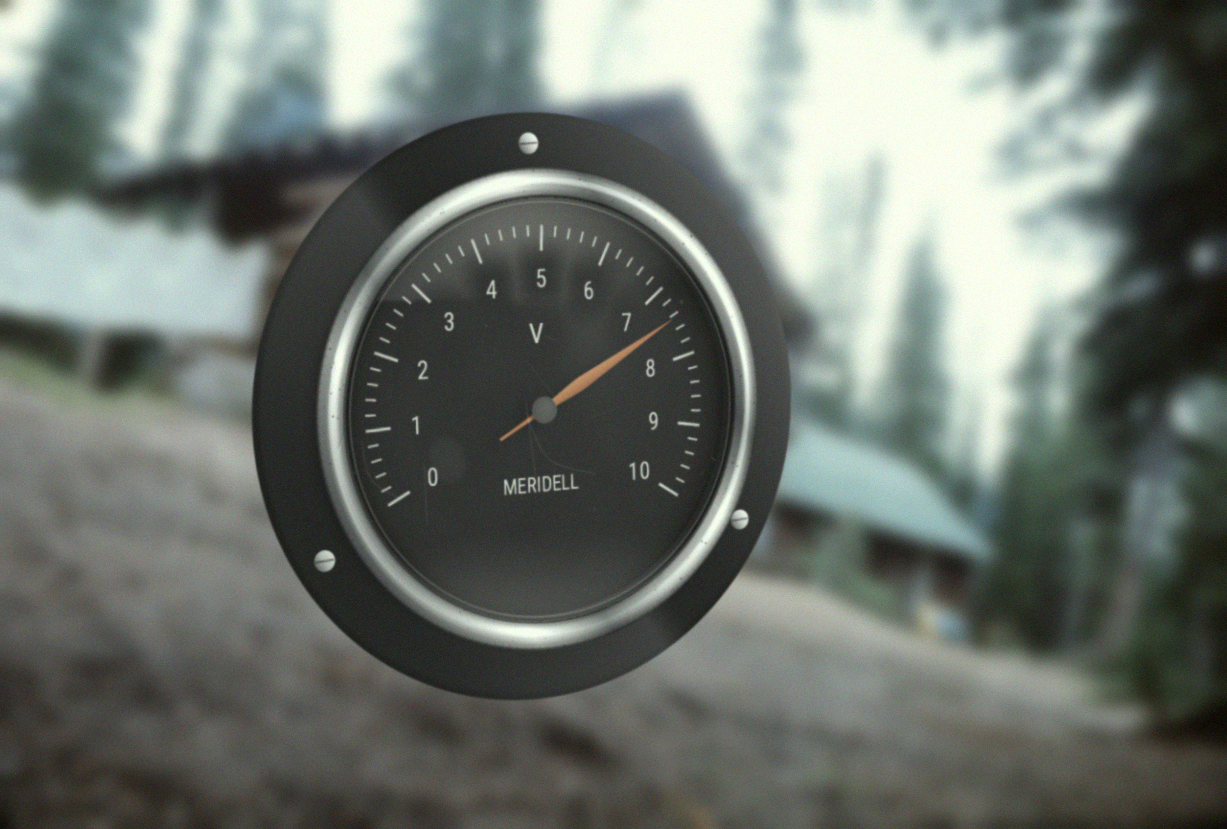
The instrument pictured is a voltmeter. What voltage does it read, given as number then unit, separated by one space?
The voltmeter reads 7.4 V
